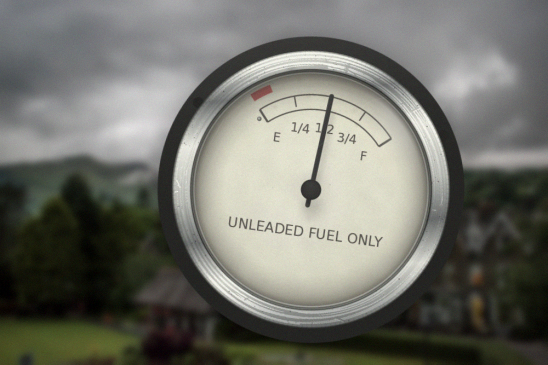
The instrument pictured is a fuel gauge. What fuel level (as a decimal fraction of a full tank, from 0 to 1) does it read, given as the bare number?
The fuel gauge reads 0.5
